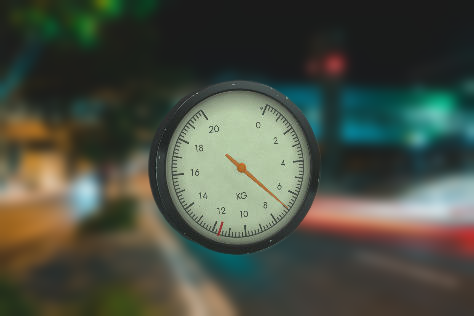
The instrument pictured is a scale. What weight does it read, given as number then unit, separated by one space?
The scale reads 7 kg
